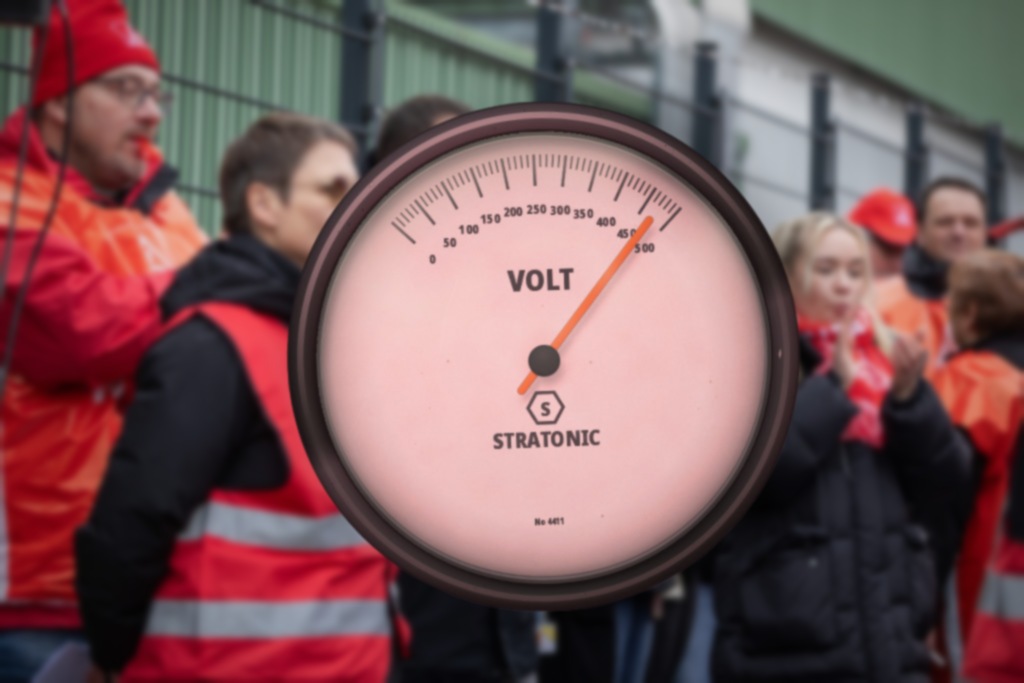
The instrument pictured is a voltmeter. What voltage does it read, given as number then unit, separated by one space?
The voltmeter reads 470 V
